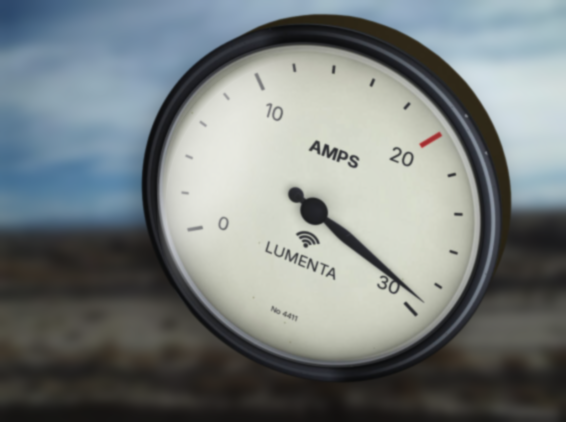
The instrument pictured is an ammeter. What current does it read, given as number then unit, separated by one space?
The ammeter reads 29 A
